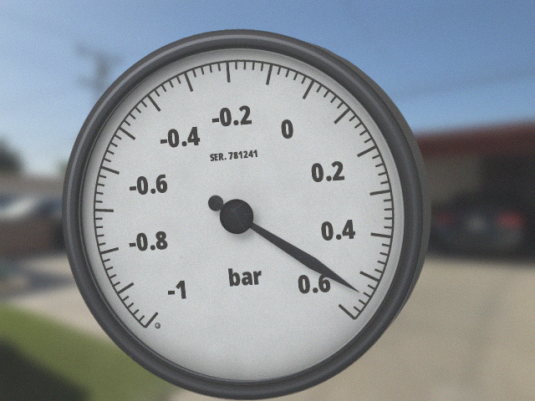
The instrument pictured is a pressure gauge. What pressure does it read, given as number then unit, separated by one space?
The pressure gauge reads 0.54 bar
